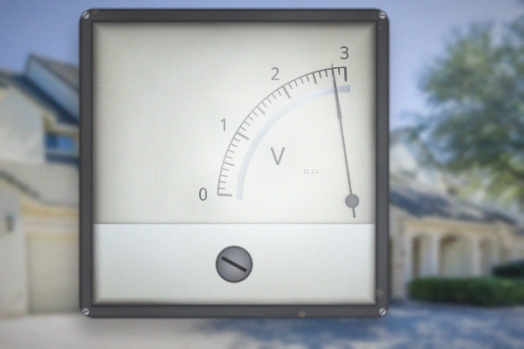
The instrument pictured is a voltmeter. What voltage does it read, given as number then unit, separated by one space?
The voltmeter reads 2.8 V
